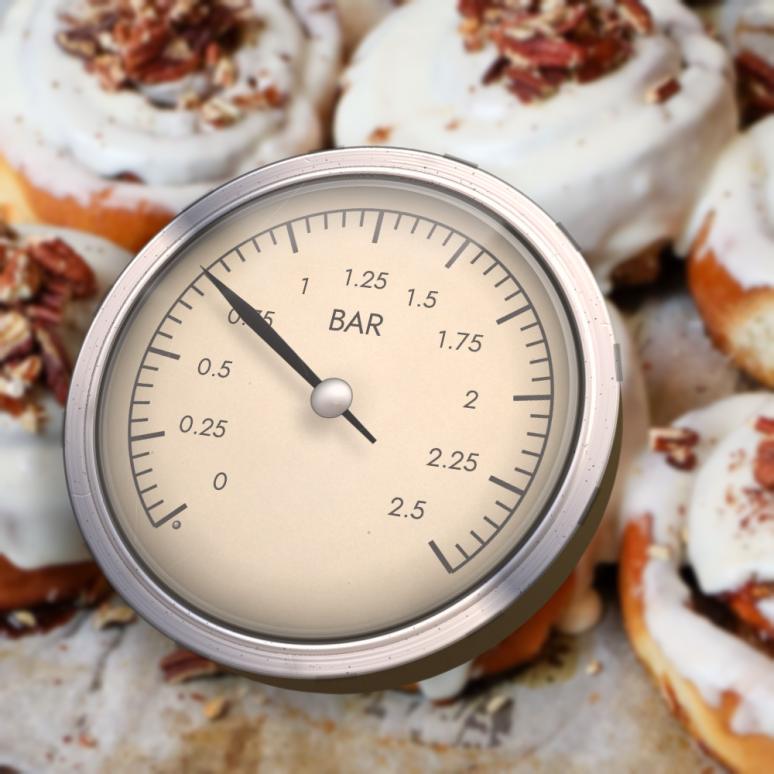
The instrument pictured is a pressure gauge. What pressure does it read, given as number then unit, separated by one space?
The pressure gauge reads 0.75 bar
